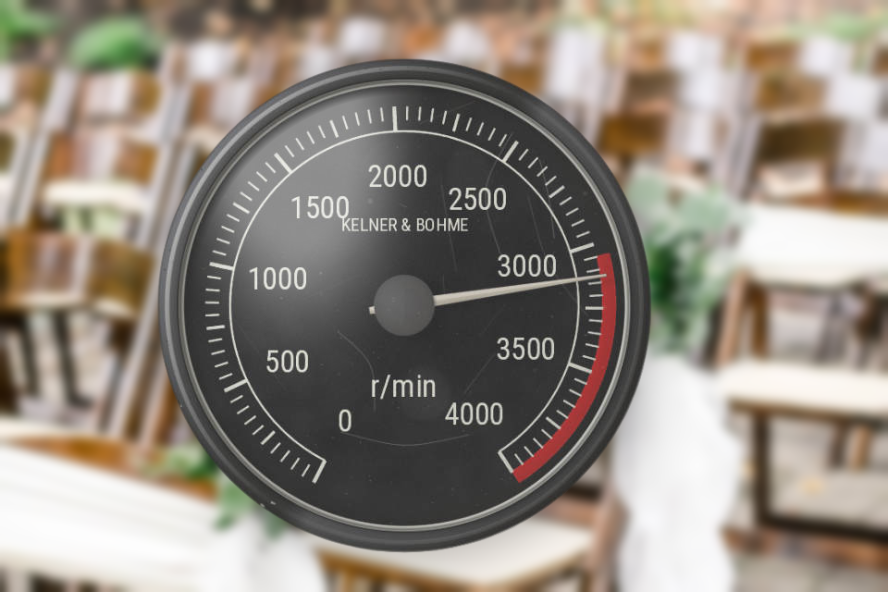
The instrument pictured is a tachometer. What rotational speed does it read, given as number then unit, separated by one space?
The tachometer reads 3125 rpm
